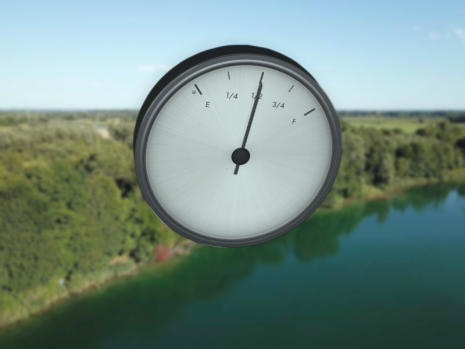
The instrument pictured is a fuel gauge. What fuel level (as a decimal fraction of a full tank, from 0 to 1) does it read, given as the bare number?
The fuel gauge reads 0.5
